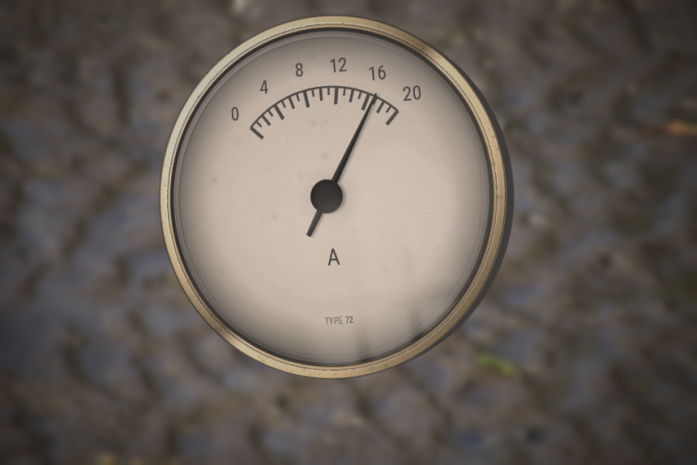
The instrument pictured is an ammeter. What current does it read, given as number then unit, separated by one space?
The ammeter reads 17 A
